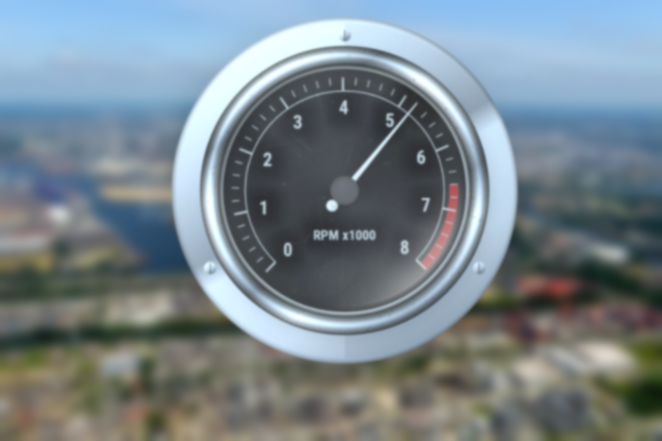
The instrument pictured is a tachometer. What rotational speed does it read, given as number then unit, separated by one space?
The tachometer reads 5200 rpm
